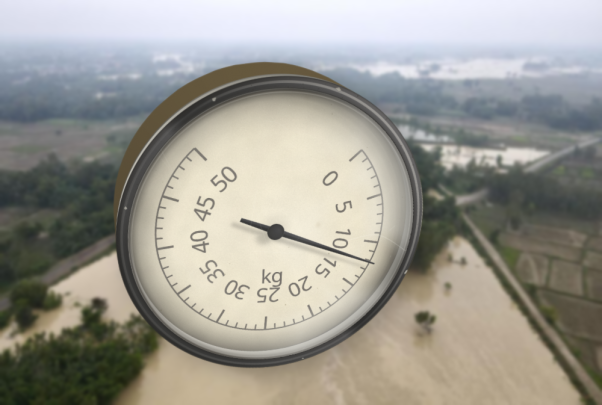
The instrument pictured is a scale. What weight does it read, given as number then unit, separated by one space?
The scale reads 12 kg
